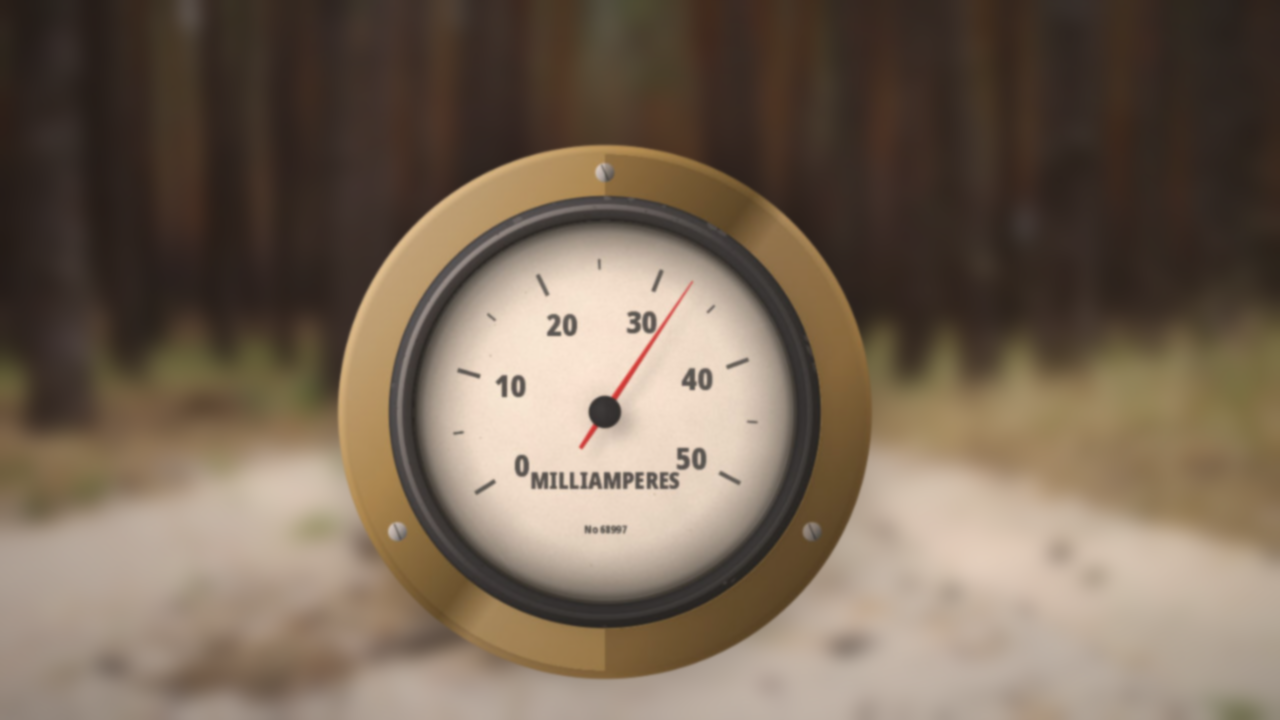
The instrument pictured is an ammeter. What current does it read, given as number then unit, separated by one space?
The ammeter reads 32.5 mA
